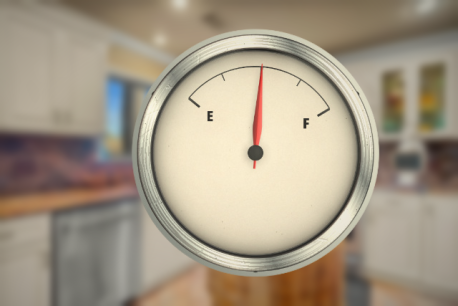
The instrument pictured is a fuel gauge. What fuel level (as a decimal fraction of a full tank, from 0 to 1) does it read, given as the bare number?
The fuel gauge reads 0.5
